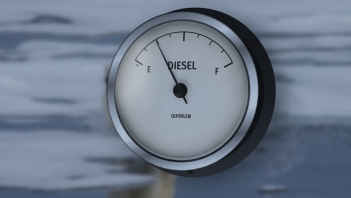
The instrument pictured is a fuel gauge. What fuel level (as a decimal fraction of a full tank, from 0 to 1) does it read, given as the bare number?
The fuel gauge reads 0.25
